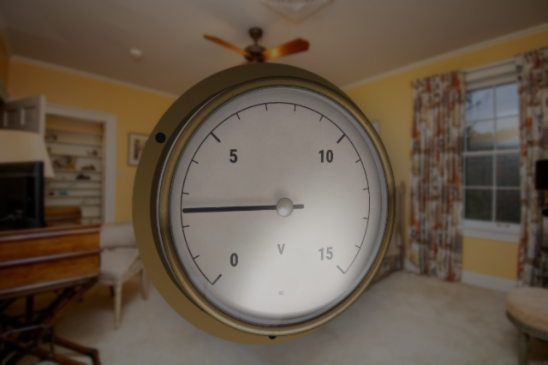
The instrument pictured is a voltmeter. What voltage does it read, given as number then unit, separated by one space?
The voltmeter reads 2.5 V
